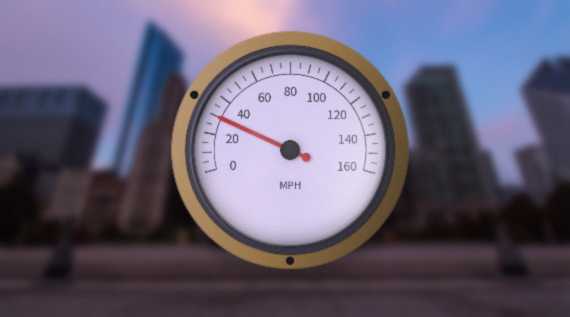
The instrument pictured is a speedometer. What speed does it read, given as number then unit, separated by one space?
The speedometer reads 30 mph
